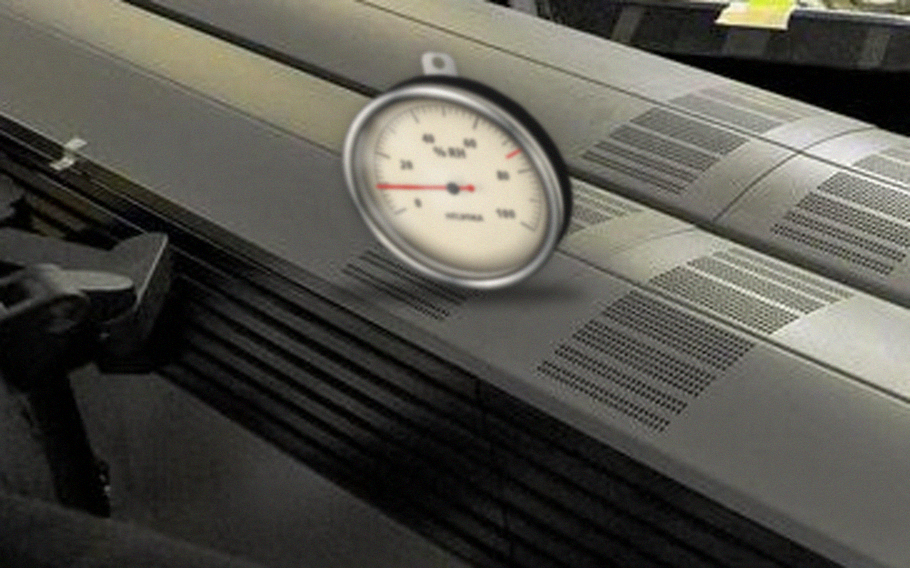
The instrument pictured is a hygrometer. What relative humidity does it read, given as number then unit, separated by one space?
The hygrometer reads 10 %
